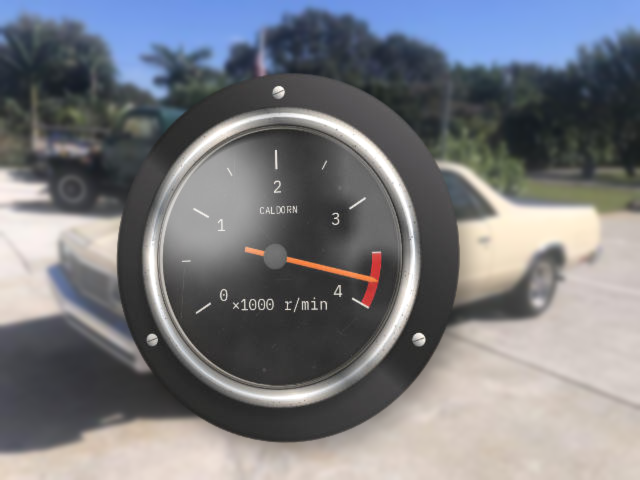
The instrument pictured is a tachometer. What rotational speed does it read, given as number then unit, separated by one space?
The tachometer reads 3750 rpm
